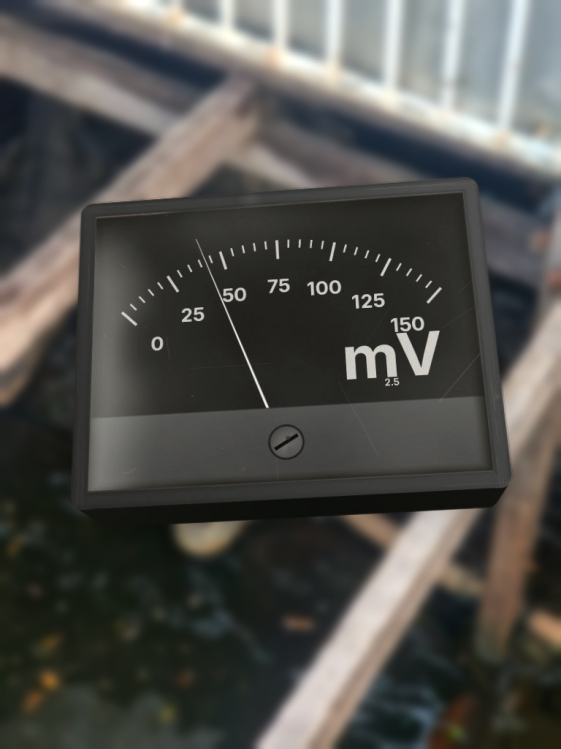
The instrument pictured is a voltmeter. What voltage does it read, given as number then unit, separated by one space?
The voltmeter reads 42.5 mV
